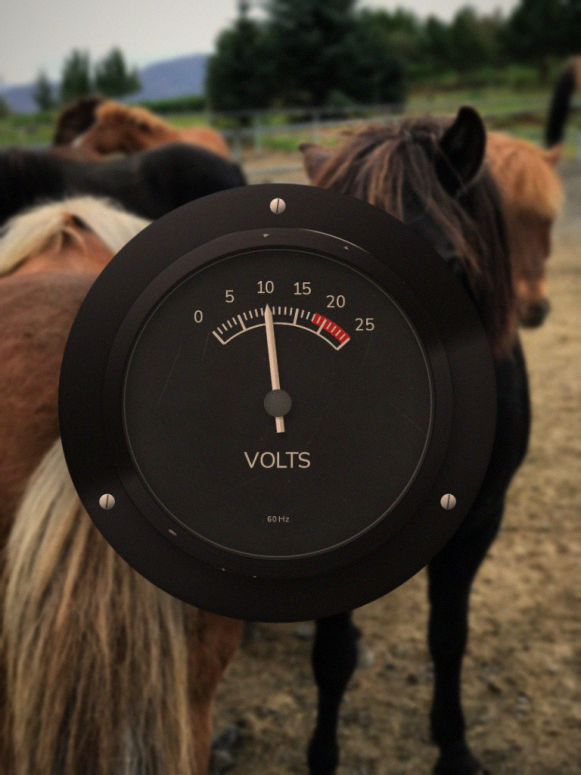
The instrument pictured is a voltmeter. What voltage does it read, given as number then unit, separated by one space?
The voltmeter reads 10 V
